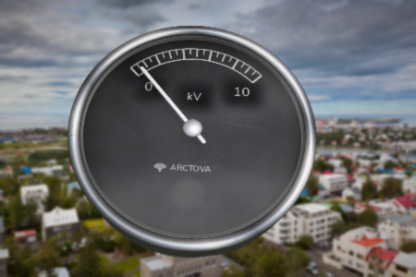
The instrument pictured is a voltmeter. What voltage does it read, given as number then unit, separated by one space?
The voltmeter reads 0.5 kV
